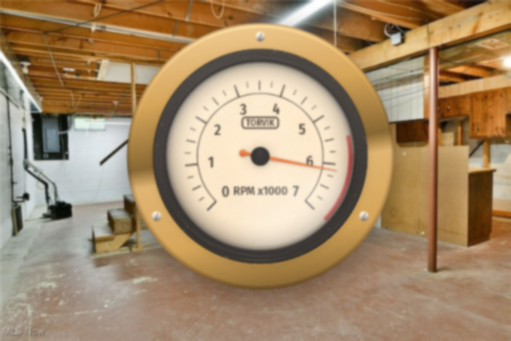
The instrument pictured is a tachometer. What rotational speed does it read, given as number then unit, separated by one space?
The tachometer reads 6125 rpm
